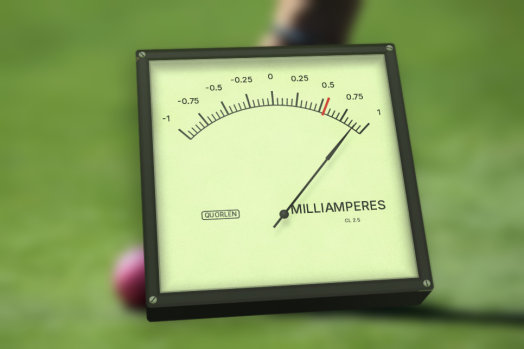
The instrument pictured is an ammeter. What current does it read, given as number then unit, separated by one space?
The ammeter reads 0.9 mA
